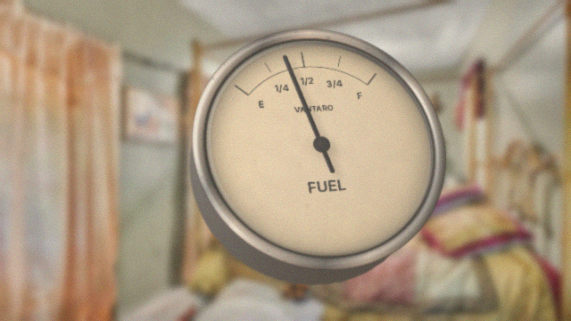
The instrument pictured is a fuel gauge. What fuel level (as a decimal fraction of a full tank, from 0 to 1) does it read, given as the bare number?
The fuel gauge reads 0.375
